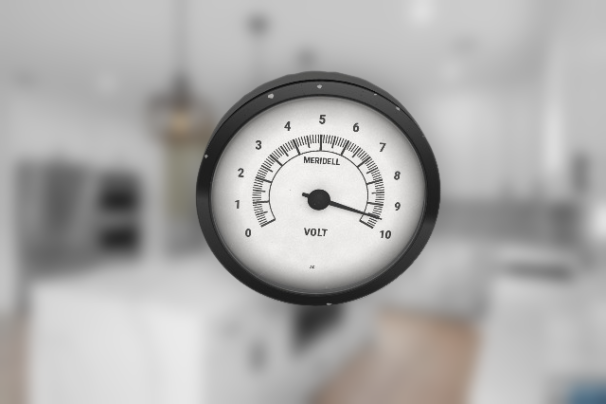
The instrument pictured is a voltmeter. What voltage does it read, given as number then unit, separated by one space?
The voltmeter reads 9.5 V
